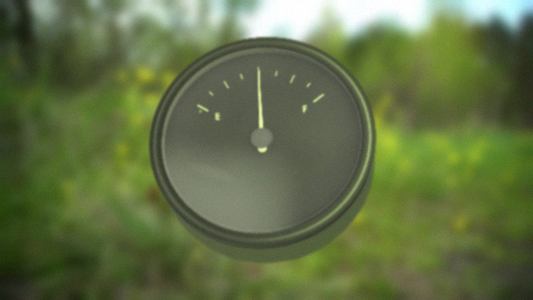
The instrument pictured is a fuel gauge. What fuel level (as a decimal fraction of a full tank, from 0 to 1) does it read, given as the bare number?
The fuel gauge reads 0.5
